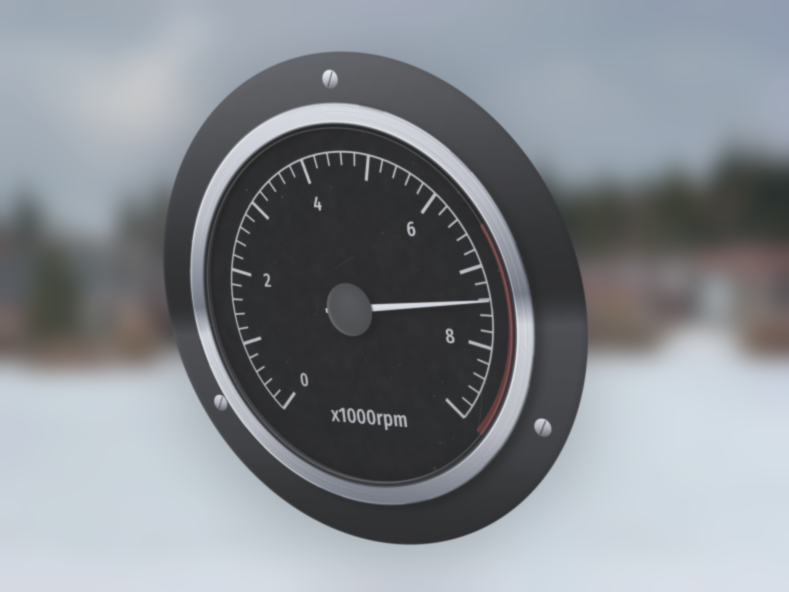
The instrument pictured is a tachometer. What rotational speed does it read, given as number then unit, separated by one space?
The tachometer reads 7400 rpm
